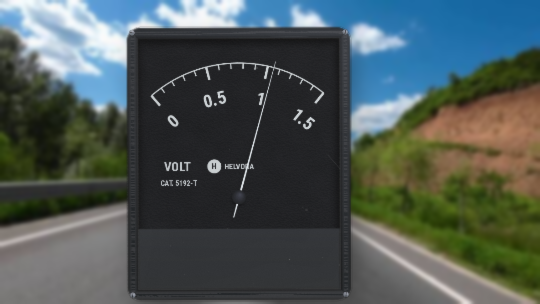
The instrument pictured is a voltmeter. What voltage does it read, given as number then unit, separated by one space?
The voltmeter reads 1.05 V
